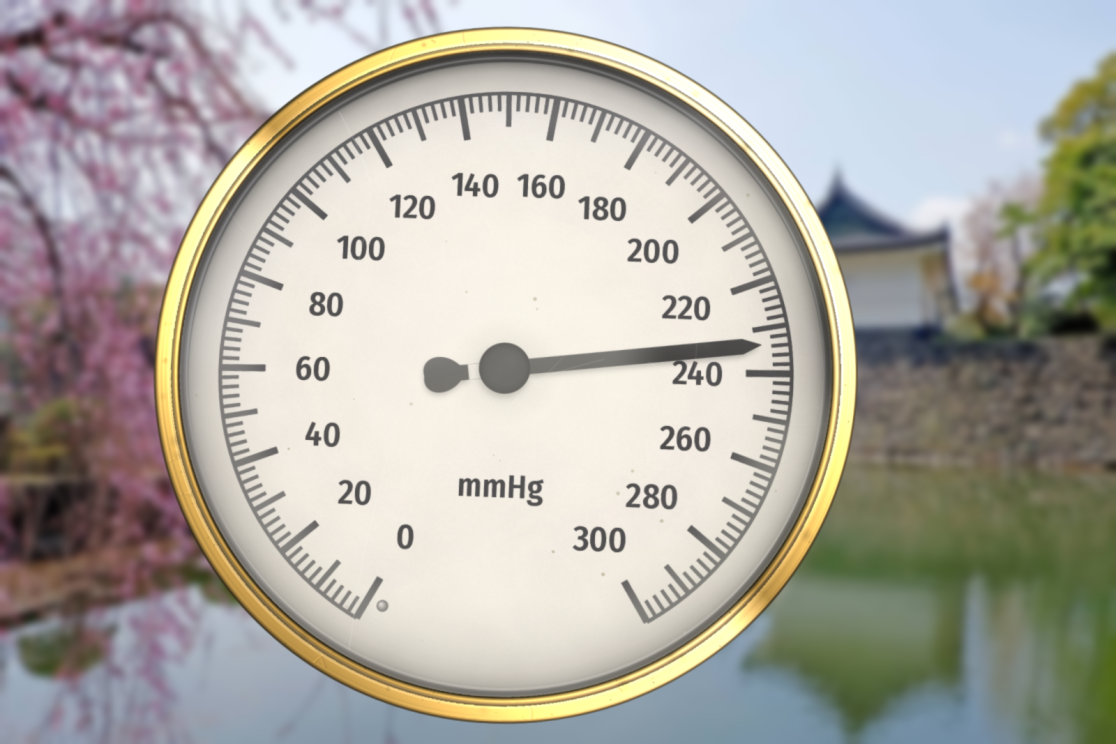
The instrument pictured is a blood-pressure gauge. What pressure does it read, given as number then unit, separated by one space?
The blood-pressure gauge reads 234 mmHg
